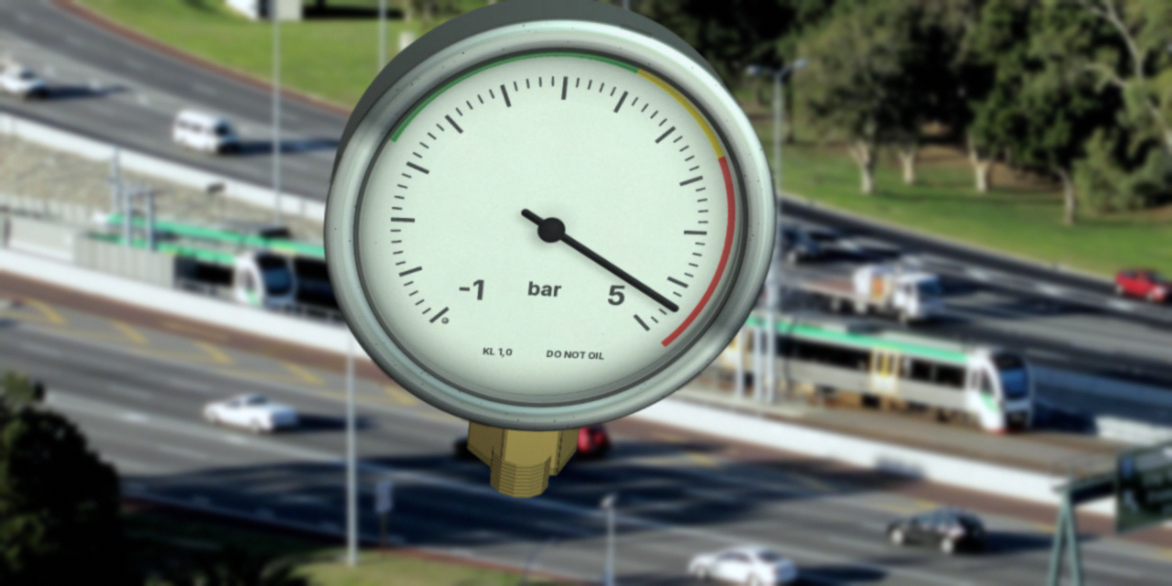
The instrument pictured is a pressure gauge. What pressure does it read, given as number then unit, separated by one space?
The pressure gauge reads 4.7 bar
